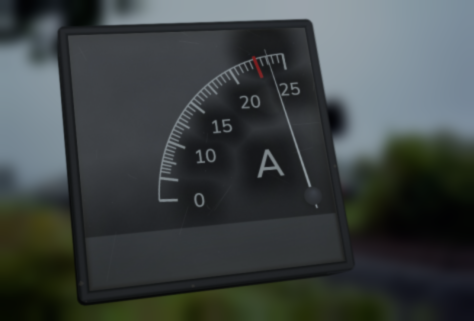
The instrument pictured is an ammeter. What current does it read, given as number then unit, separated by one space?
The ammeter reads 23.5 A
